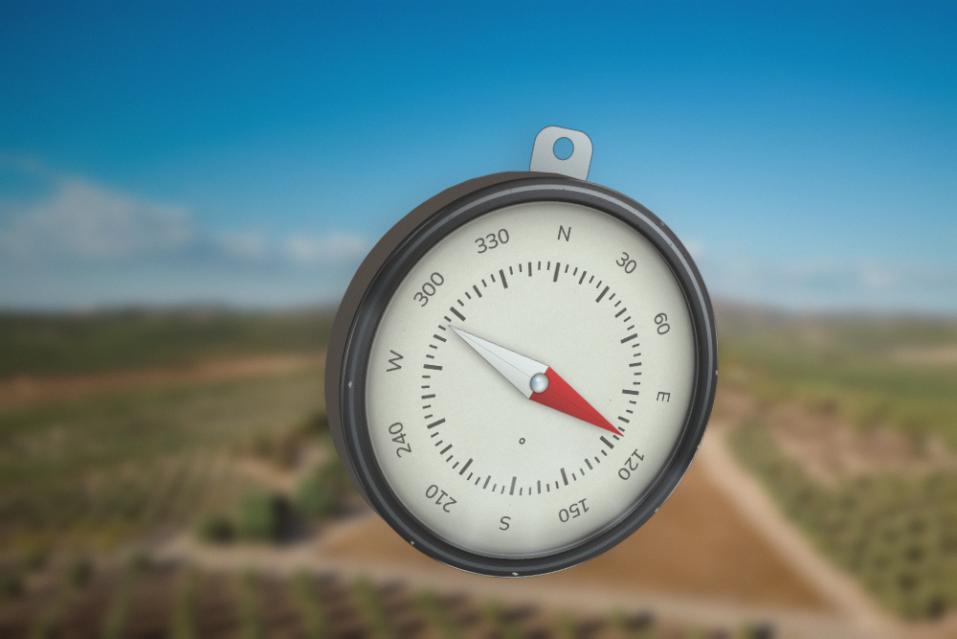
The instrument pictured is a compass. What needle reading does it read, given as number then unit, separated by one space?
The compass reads 112.5 °
